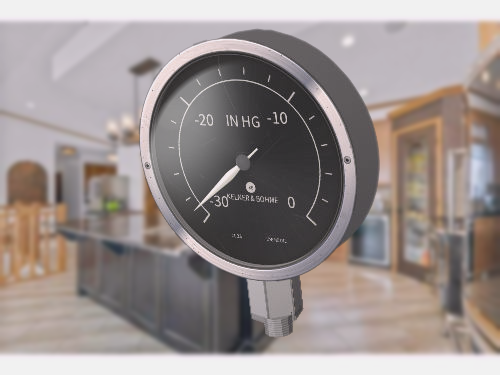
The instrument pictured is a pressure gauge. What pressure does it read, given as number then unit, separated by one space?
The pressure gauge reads -29 inHg
